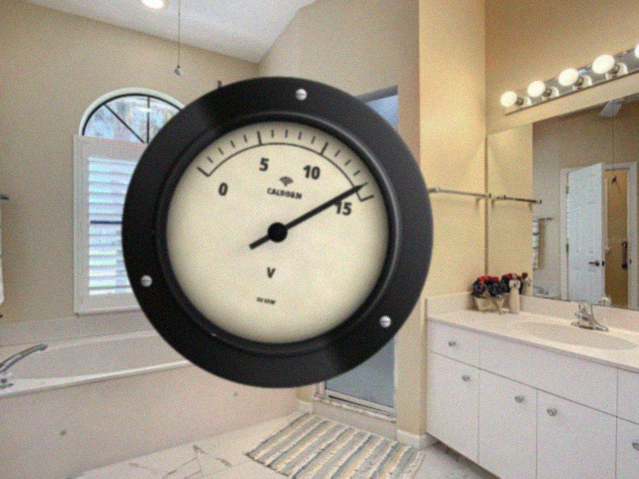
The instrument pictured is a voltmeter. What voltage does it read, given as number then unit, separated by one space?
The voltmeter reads 14 V
